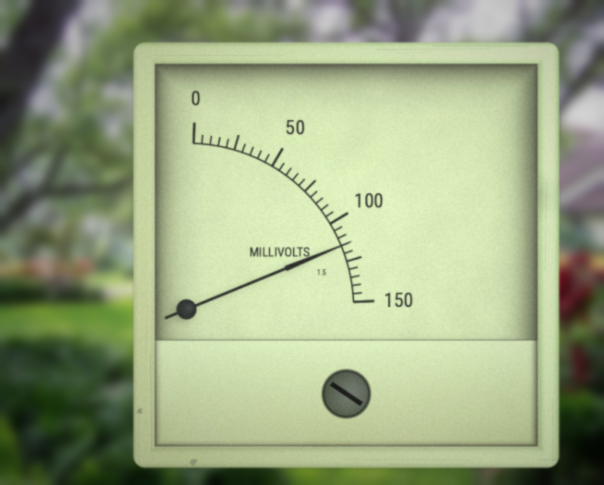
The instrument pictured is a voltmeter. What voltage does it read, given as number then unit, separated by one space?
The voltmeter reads 115 mV
